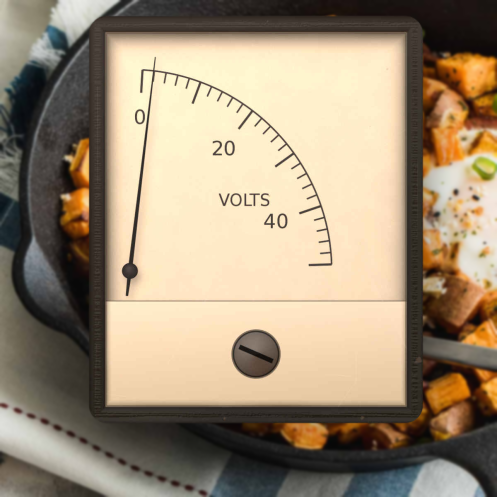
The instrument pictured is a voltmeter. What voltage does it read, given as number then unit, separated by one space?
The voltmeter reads 2 V
